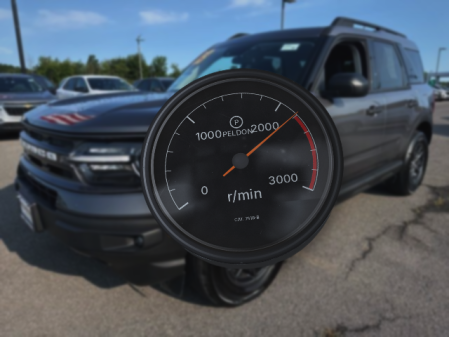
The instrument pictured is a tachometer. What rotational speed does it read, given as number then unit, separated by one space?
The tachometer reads 2200 rpm
